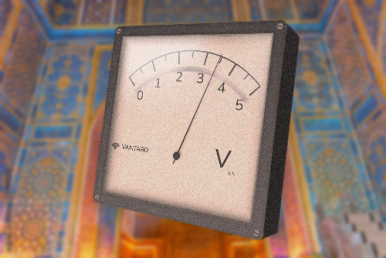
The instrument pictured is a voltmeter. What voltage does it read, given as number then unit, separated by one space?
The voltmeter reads 3.5 V
